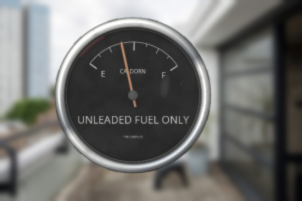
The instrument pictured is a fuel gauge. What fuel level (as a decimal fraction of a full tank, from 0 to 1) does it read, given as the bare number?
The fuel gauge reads 0.375
